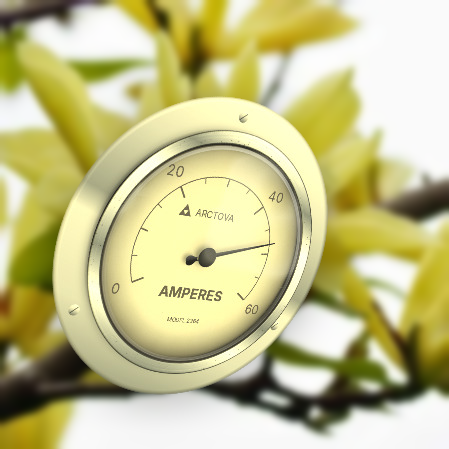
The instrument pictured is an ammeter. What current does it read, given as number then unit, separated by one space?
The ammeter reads 47.5 A
